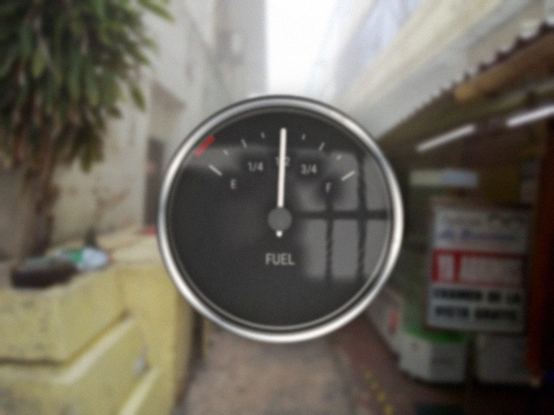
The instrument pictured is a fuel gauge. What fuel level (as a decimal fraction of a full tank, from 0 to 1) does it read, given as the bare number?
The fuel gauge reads 0.5
